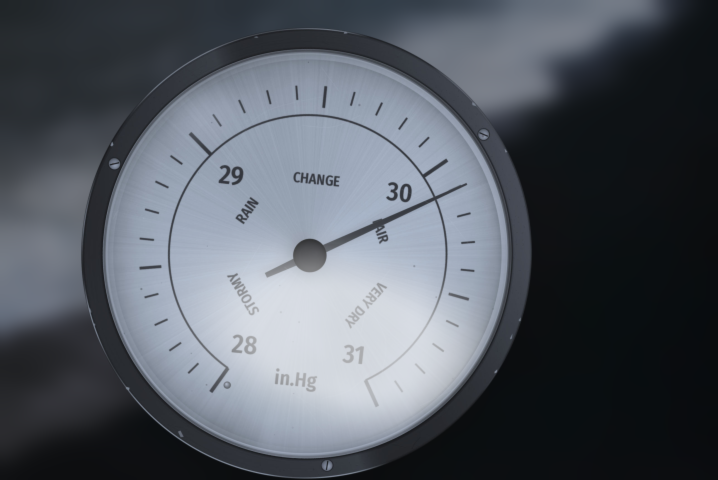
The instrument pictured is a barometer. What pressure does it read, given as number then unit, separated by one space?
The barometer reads 30.1 inHg
